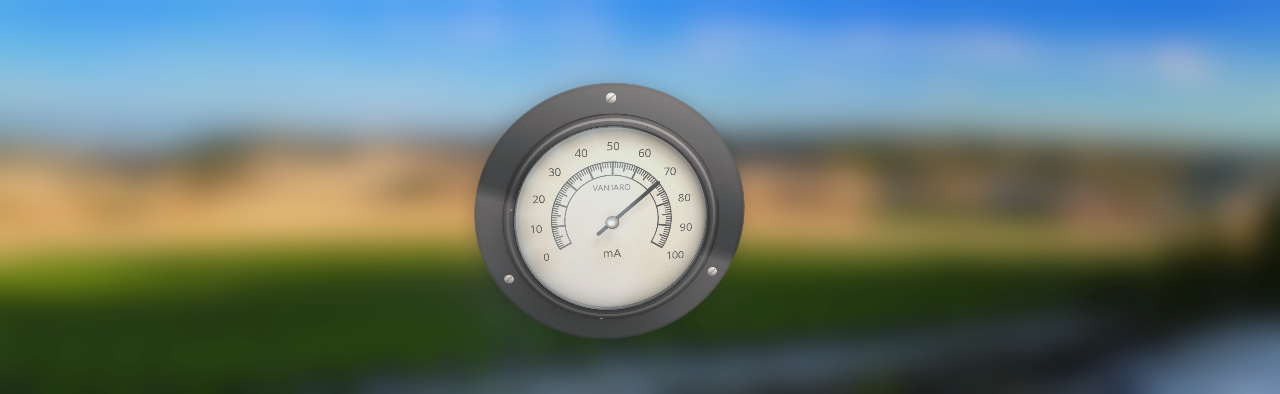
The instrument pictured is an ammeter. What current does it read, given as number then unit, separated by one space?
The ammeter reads 70 mA
